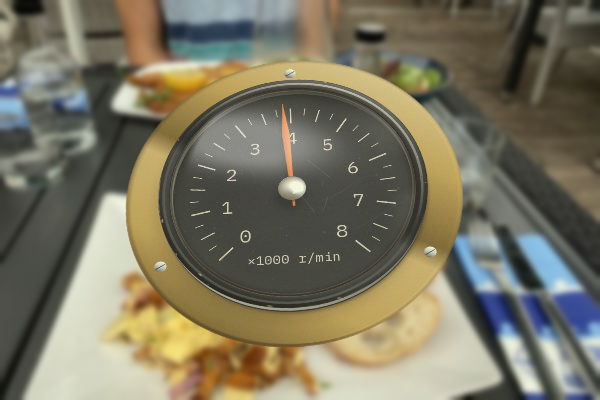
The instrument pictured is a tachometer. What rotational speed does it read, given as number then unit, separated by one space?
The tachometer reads 3875 rpm
